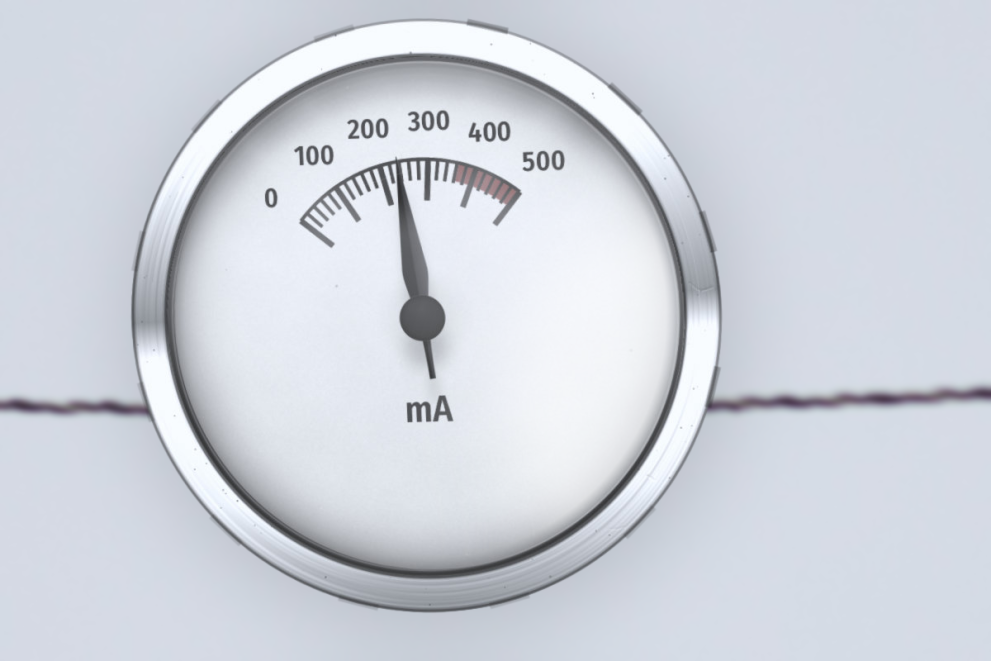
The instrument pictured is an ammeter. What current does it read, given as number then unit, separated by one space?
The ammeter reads 240 mA
